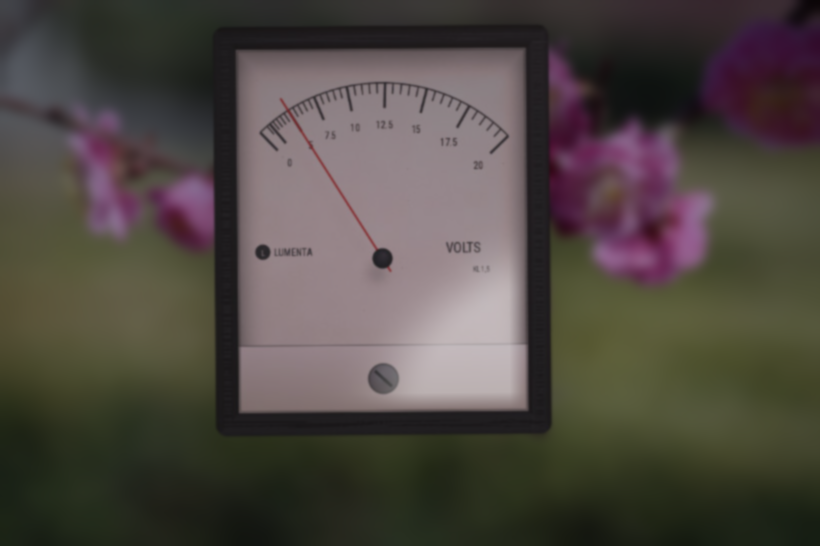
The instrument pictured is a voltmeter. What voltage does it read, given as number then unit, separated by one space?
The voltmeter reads 5 V
